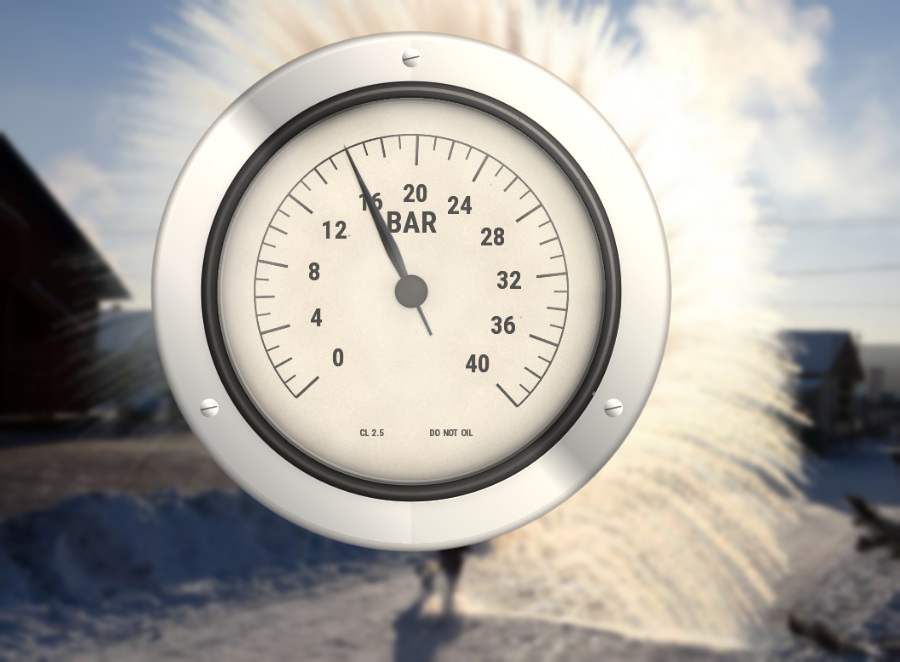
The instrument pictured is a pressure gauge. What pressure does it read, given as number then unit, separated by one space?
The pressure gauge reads 16 bar
